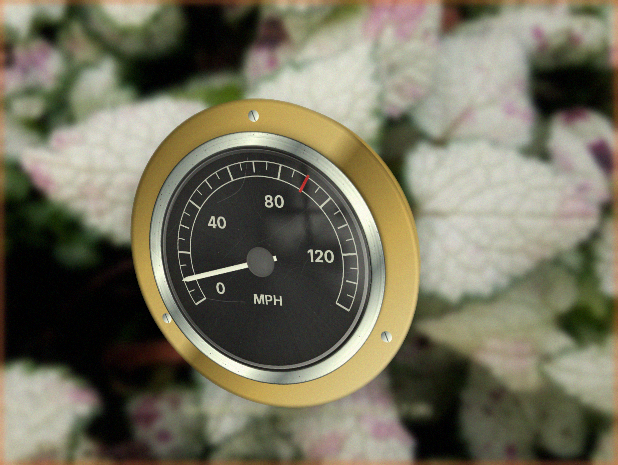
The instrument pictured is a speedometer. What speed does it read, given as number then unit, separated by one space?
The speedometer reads 10 mph
